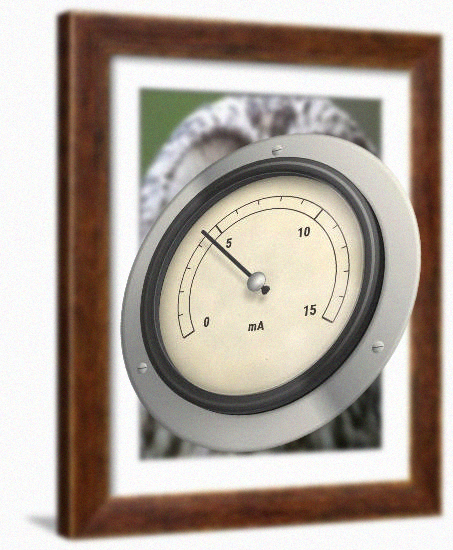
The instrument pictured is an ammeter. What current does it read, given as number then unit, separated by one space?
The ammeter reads 4.5 mA
